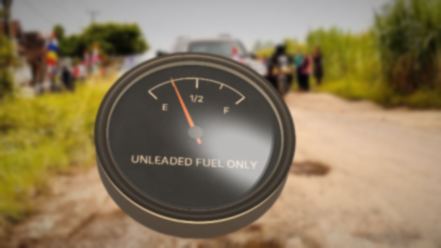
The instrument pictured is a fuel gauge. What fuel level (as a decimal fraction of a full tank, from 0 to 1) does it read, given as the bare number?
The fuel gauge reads 0.25
